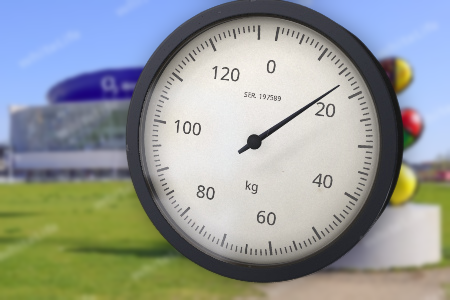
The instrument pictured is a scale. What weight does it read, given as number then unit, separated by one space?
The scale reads 17 kg
